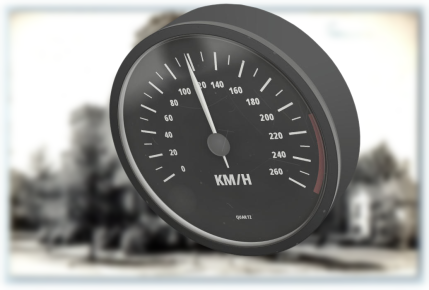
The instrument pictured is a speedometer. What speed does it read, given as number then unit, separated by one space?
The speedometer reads 120 km/h
